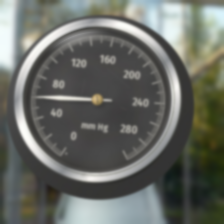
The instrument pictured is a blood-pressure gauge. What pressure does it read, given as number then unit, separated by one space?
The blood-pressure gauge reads 60 mmHg
